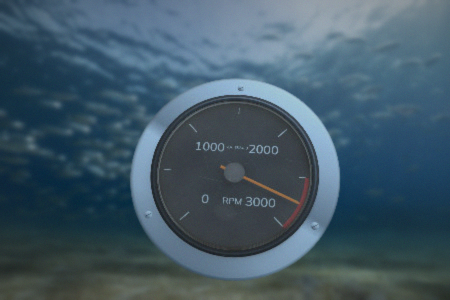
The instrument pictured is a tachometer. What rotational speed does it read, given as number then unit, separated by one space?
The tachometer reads 2750 rpm
